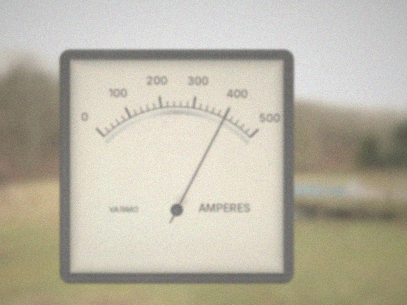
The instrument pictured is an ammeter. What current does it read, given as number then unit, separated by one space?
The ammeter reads 400 A
